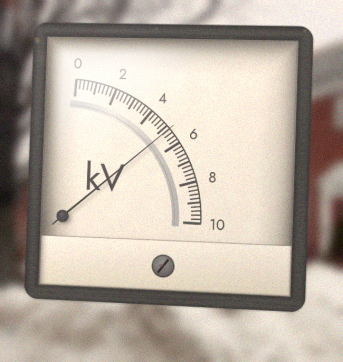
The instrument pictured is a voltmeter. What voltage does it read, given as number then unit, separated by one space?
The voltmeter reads 5.2 kV
